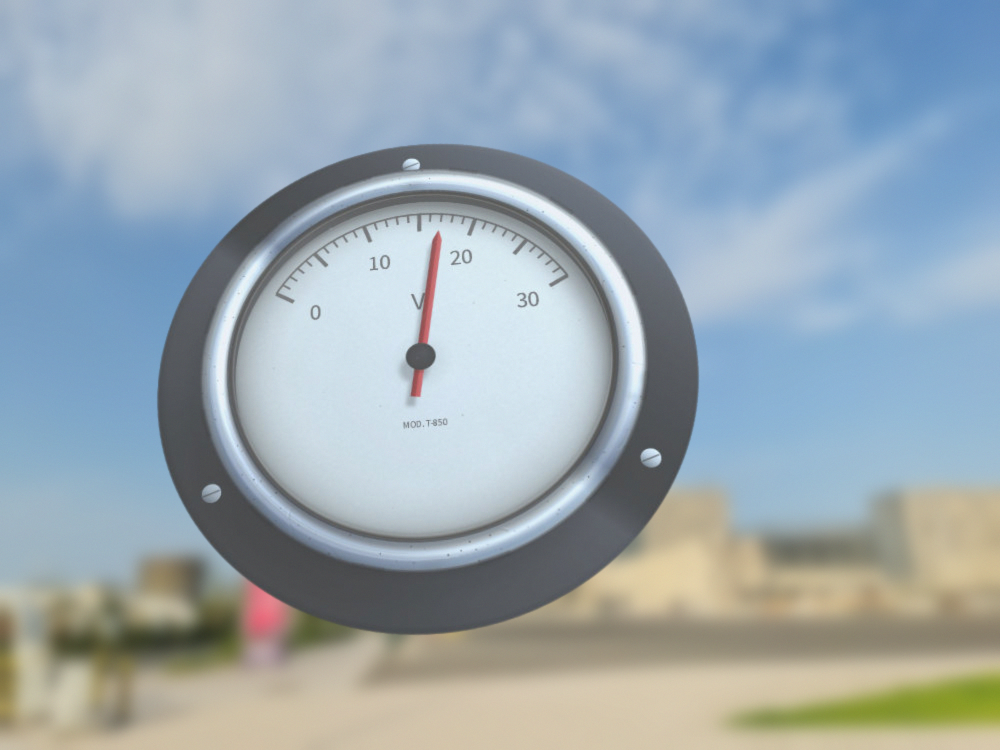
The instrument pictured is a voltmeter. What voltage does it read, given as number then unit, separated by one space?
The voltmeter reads 17 V
